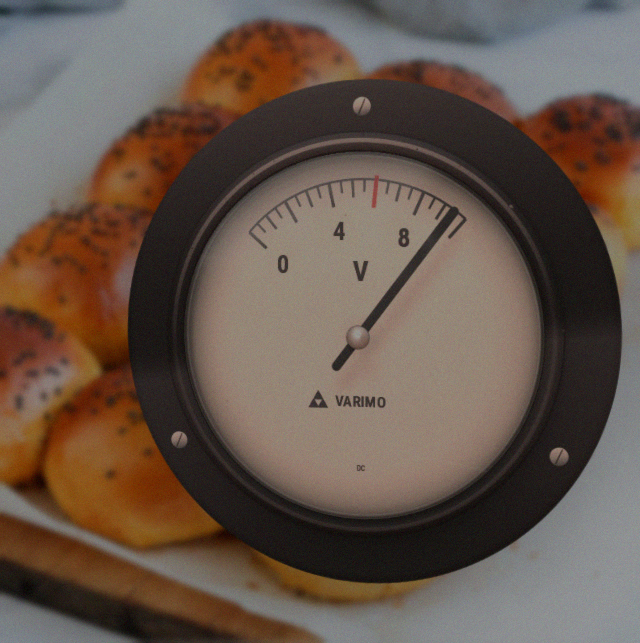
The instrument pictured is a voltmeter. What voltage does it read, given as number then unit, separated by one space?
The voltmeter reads 9.5 V
